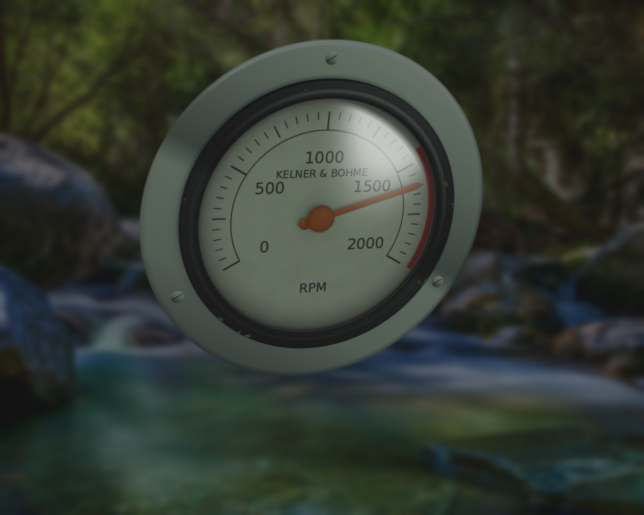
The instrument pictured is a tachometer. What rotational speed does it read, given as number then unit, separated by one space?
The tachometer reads 1600 rpm
